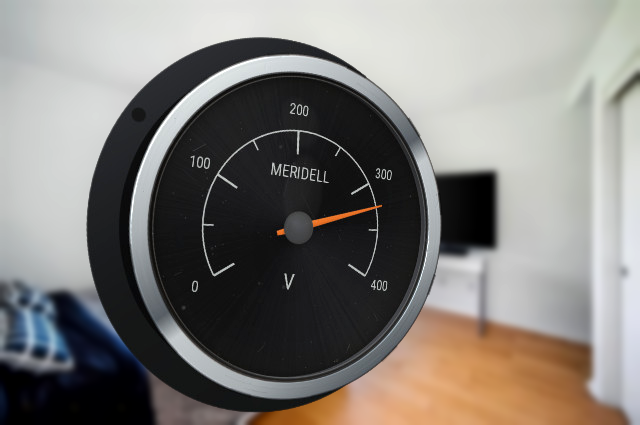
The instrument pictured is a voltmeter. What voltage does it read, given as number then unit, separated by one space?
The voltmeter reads 325 V
